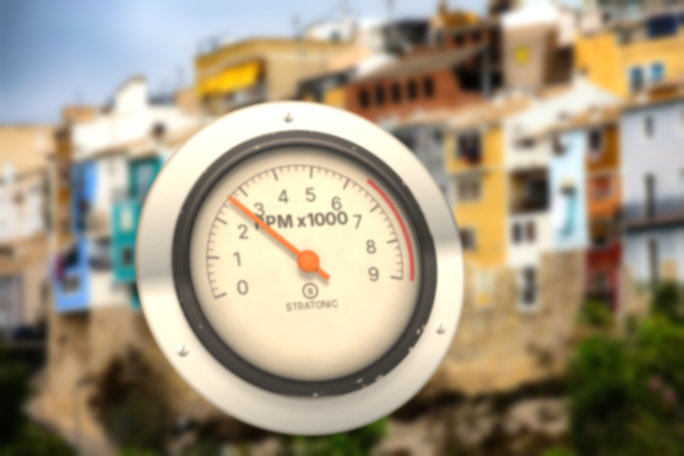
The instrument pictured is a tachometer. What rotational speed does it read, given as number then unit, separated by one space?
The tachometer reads 2600 rpm
